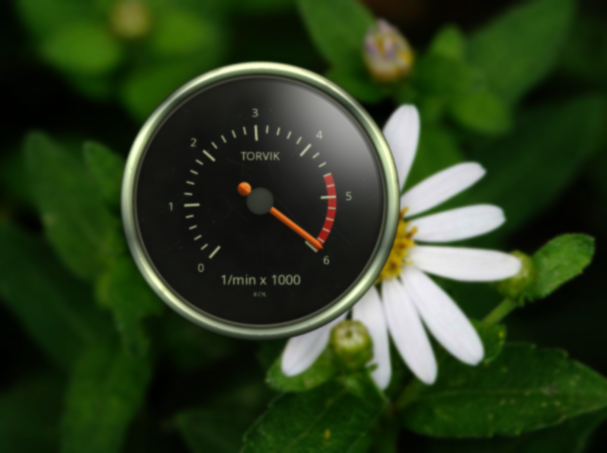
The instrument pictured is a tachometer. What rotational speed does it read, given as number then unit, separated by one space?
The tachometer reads 5900 rpm
